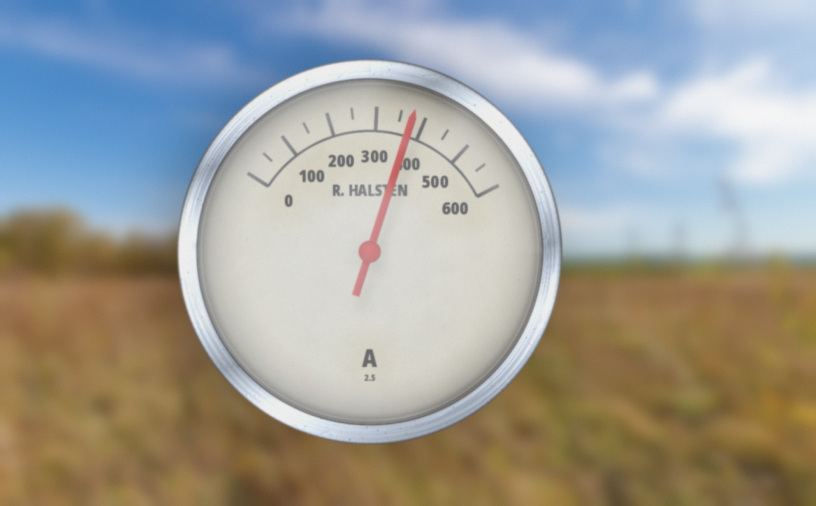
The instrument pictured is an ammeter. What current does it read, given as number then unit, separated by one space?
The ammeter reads 375 A
